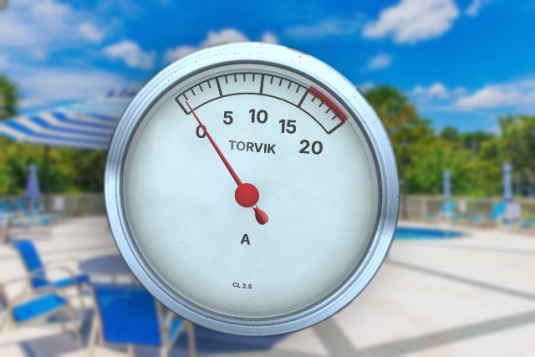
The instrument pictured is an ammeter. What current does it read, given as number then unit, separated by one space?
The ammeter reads 1 A
